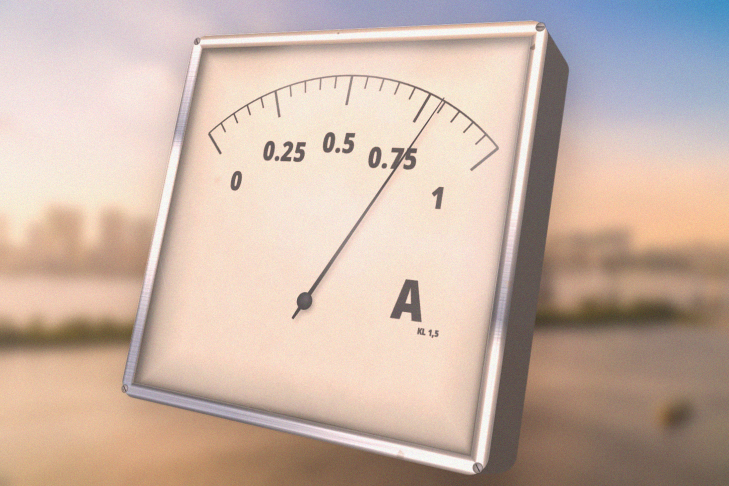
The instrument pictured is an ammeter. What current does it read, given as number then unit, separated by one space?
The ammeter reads 0.8 A
